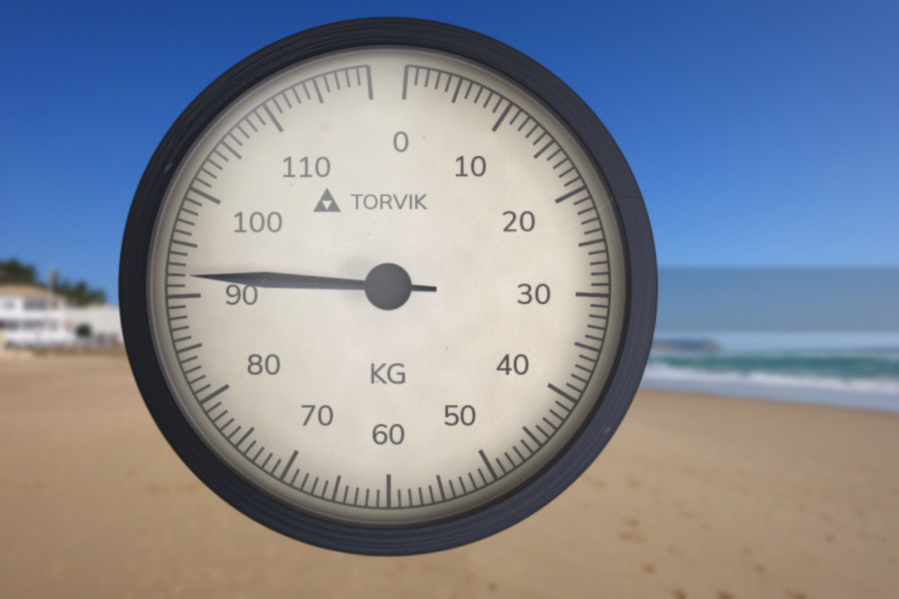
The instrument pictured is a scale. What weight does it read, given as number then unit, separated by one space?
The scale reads 92 kg
